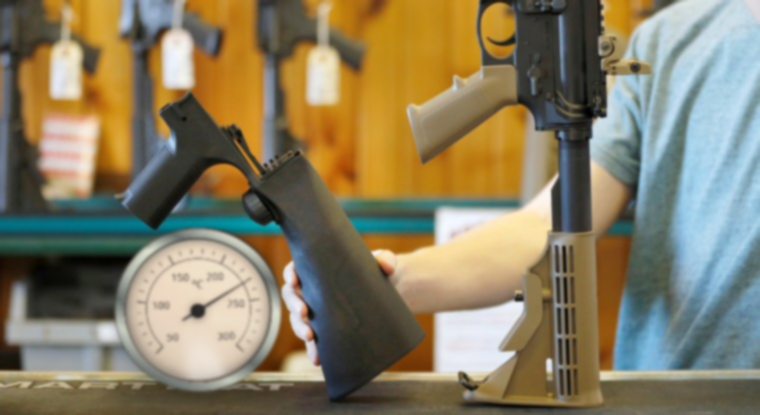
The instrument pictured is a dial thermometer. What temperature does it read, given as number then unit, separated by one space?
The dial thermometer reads 230 °C
